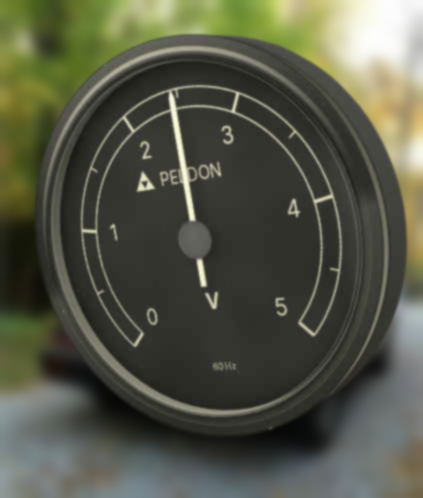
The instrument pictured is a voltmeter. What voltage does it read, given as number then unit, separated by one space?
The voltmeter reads 2.5 V
